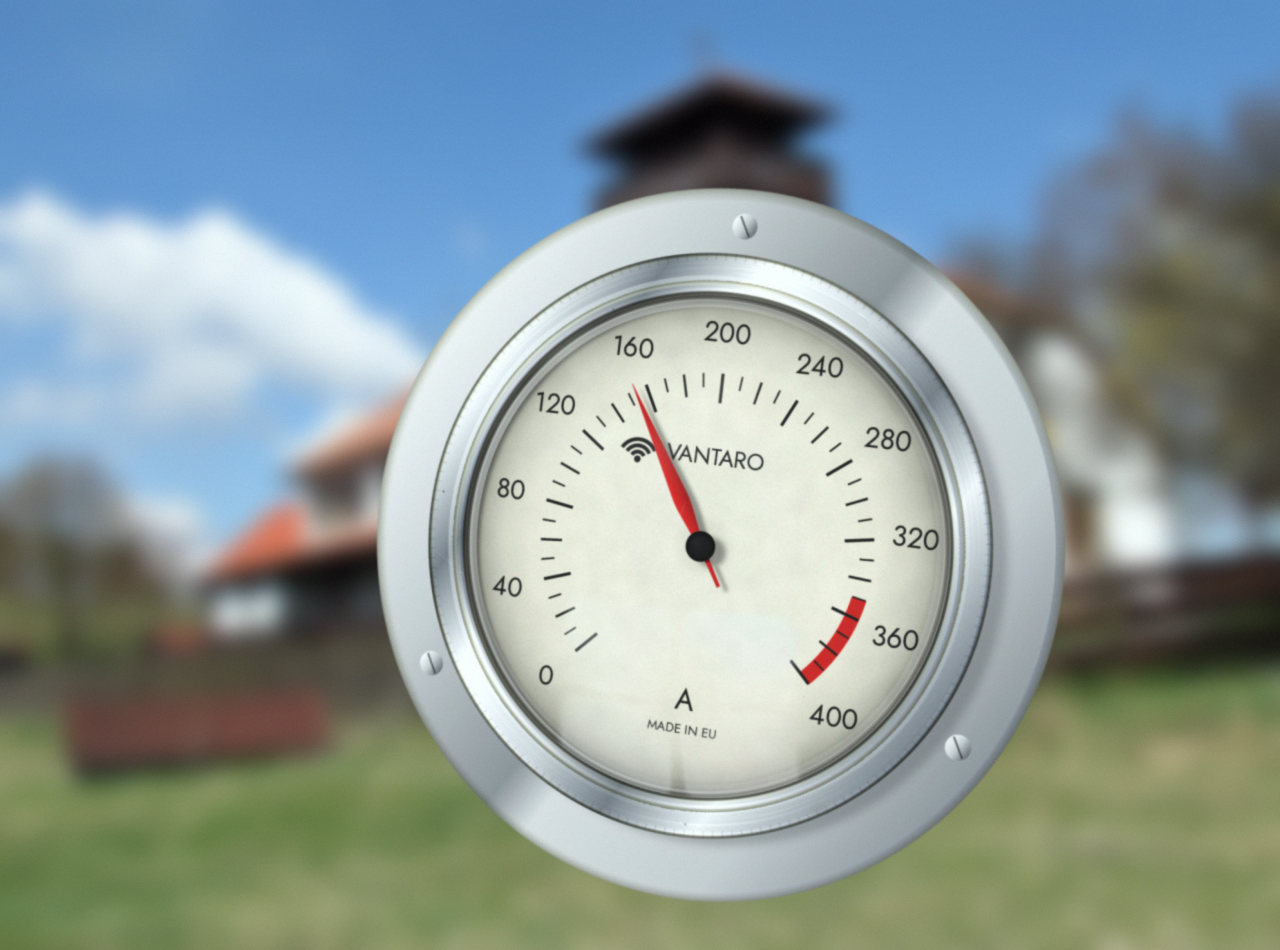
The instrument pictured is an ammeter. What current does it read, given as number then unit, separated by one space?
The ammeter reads 155 A
